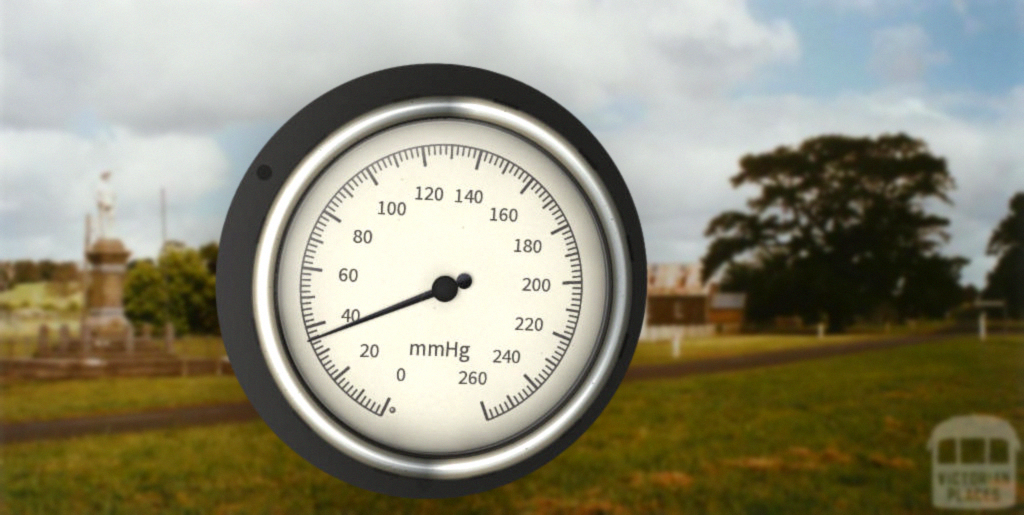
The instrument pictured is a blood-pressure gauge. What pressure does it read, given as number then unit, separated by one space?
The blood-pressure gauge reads 36 mmHg
